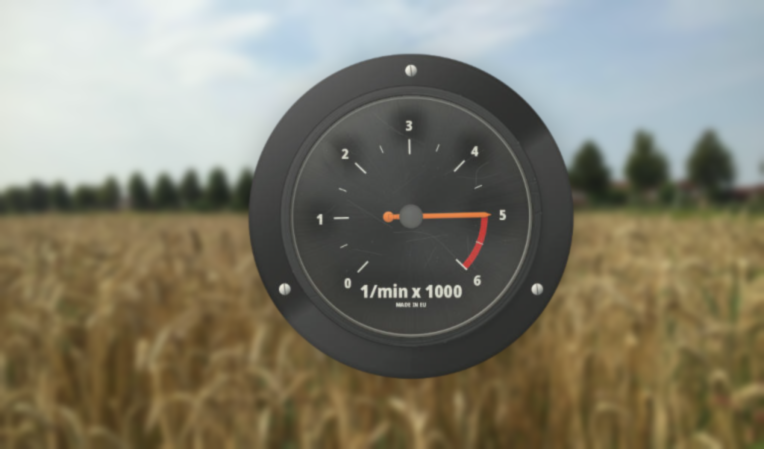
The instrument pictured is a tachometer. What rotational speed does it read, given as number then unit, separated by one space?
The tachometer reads 5000 rpm
